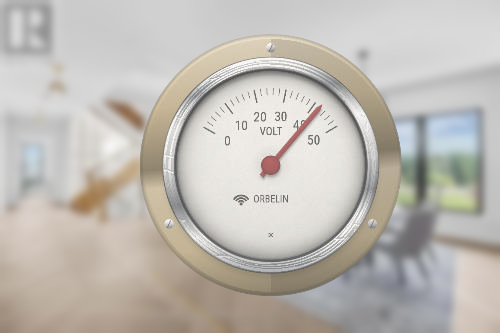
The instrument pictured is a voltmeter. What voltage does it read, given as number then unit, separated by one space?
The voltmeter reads 42 V
